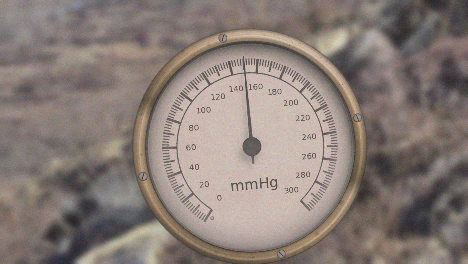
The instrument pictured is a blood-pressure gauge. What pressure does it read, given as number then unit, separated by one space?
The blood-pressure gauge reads 150 mmHg
